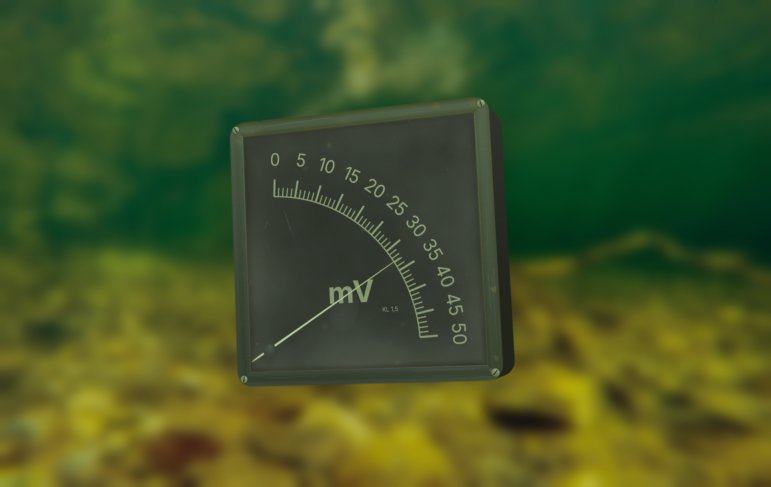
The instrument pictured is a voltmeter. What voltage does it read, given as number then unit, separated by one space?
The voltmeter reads 33 mV
